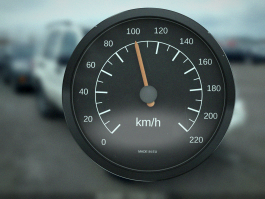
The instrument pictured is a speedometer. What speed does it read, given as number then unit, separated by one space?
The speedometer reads 100 km/h
